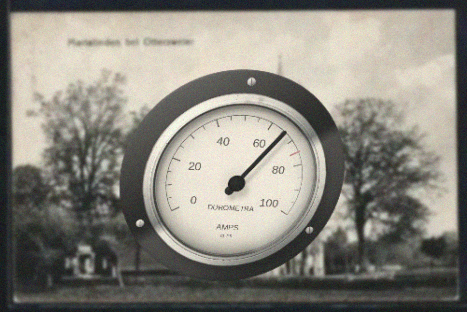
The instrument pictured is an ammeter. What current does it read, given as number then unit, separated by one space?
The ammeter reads 65 A
